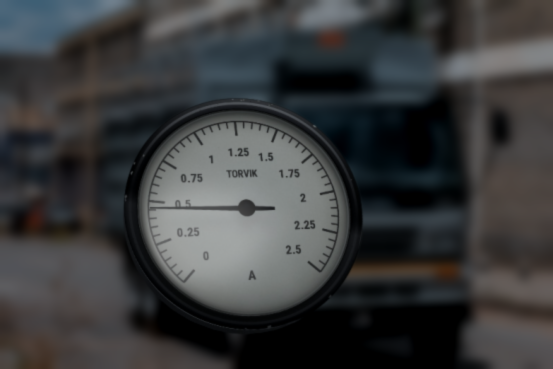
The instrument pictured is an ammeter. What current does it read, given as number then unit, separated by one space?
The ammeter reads 0.45 A
